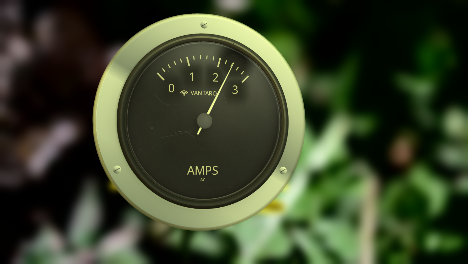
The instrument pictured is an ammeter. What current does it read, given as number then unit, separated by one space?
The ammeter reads 2.4 A
